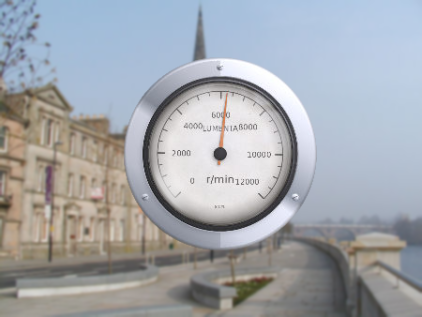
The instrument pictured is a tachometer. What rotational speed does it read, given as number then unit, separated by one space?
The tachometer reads 6250 rpm
